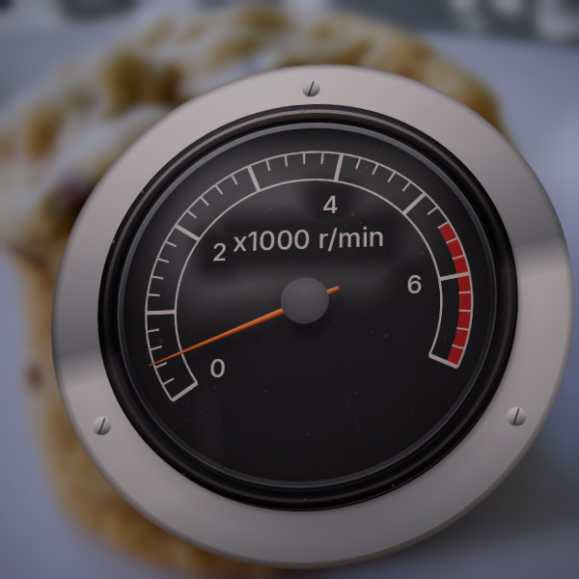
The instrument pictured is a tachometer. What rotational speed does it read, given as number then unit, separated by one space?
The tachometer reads 400 rpm
